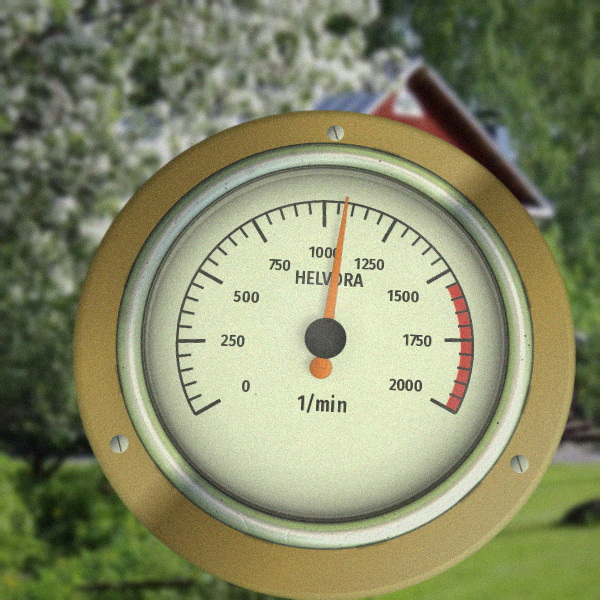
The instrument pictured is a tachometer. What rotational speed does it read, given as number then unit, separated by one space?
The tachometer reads 1075 rpm
